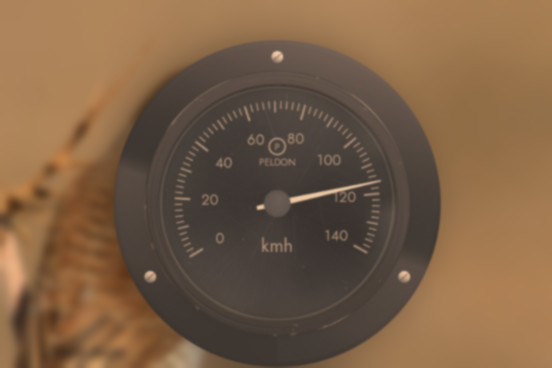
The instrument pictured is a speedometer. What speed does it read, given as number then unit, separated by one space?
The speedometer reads 116 km/h
